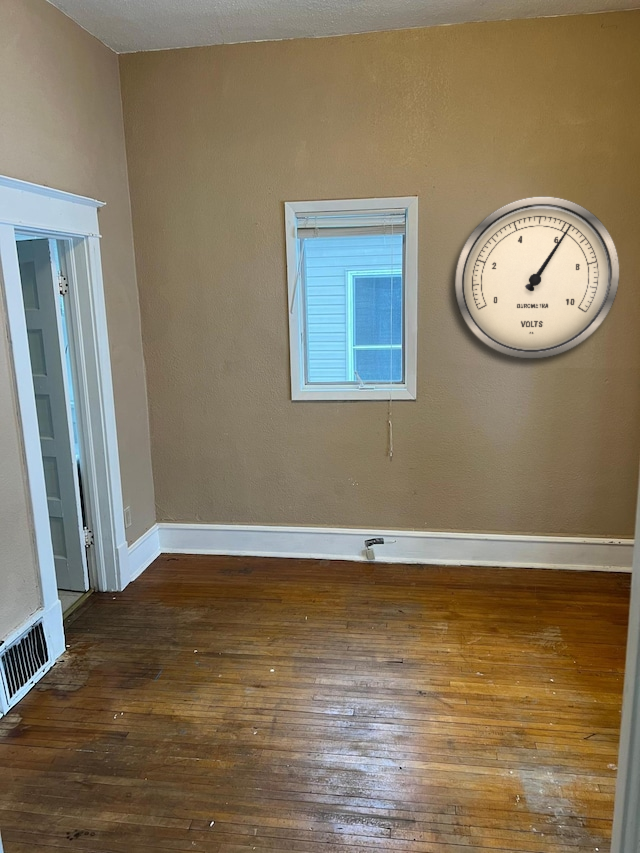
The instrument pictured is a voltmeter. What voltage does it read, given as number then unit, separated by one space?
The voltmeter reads 6.2 V
